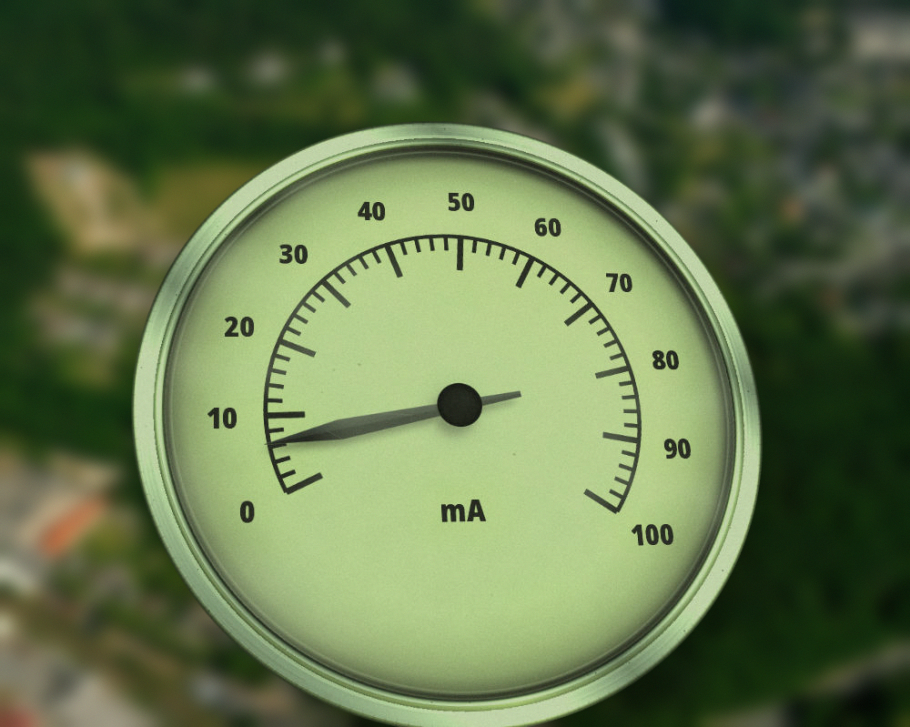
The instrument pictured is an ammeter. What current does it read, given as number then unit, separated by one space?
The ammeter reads 6 mA
